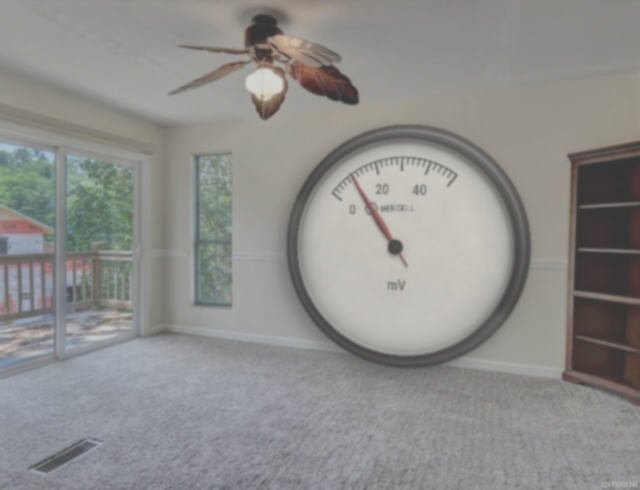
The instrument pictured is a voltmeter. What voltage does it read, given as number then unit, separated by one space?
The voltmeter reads 10 mV
